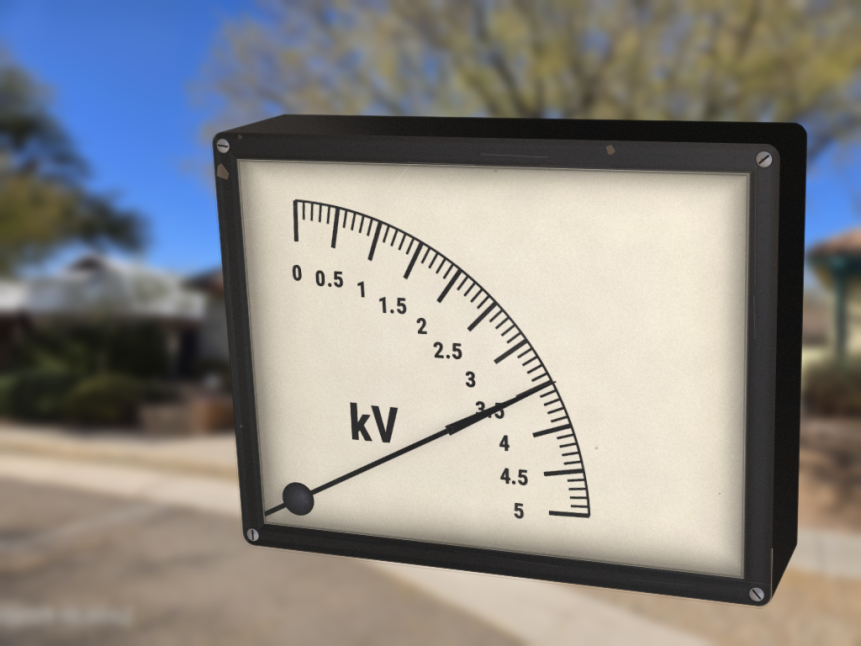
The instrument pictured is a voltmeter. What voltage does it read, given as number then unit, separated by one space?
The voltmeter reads 3.5 kV
